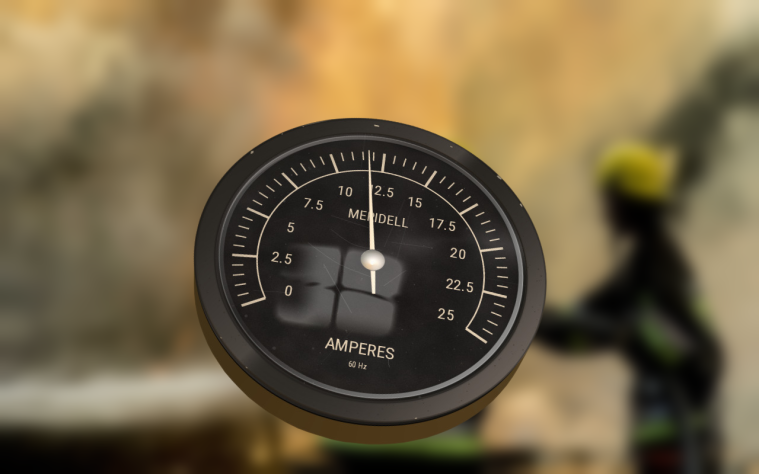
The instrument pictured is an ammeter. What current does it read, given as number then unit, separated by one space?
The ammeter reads 11.75 A
